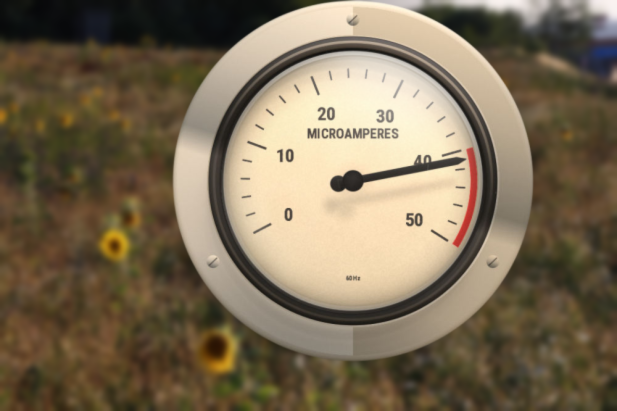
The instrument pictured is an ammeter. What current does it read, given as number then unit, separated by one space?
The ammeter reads 41 µA
